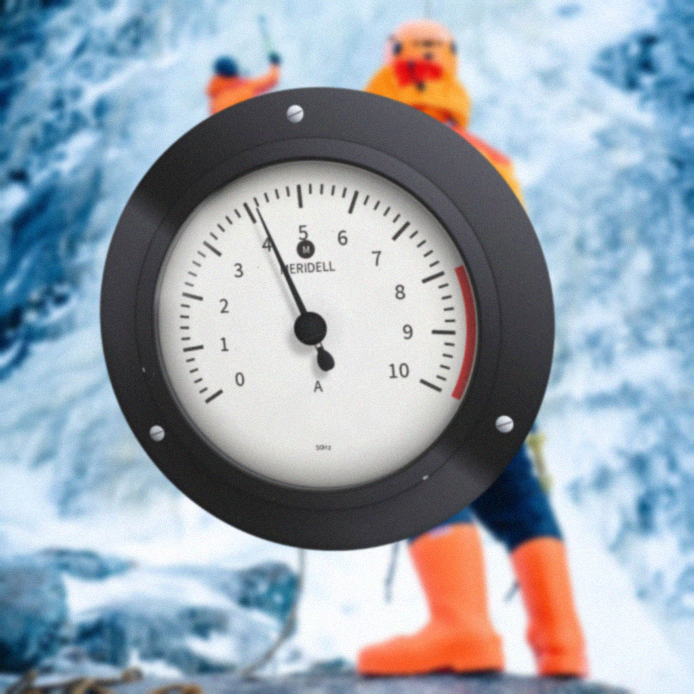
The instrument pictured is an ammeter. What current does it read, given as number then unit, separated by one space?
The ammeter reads 4.2 A
